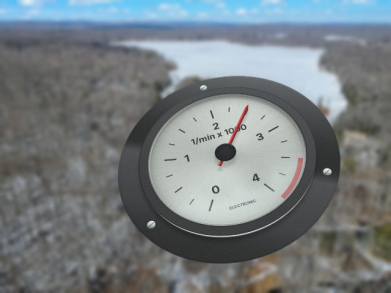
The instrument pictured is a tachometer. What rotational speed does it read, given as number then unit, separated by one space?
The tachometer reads 2500 rpm
